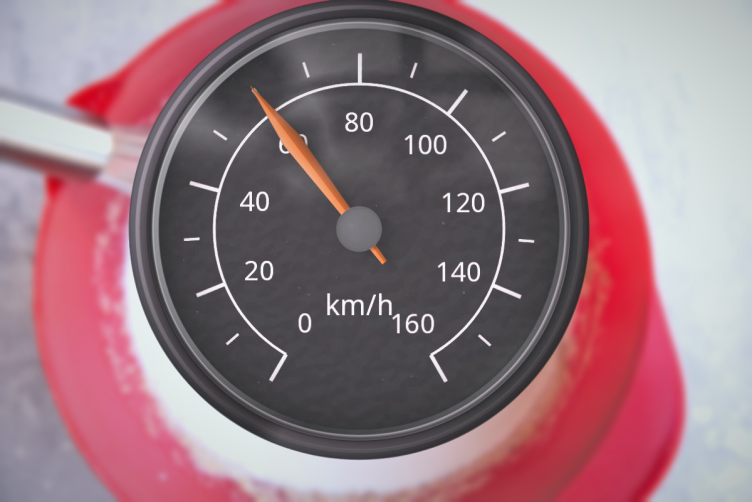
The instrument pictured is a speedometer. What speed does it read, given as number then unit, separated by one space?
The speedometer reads 60 km/h
